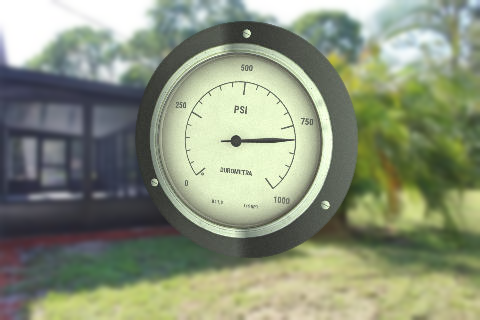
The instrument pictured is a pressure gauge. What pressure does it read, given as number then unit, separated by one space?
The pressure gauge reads 800 psi
